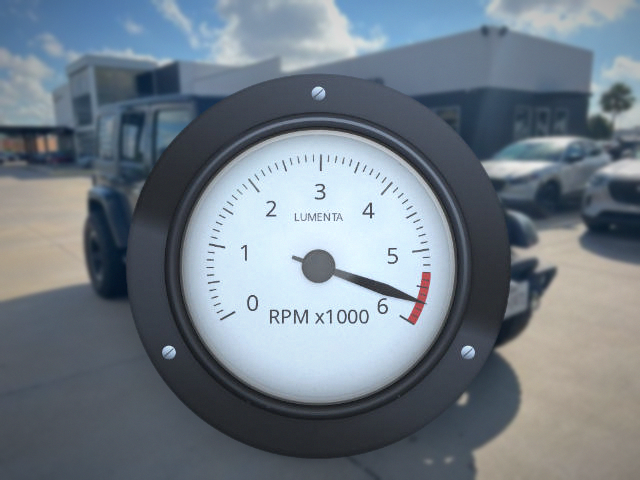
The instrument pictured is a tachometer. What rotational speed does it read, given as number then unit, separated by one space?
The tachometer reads 5700 rpm
